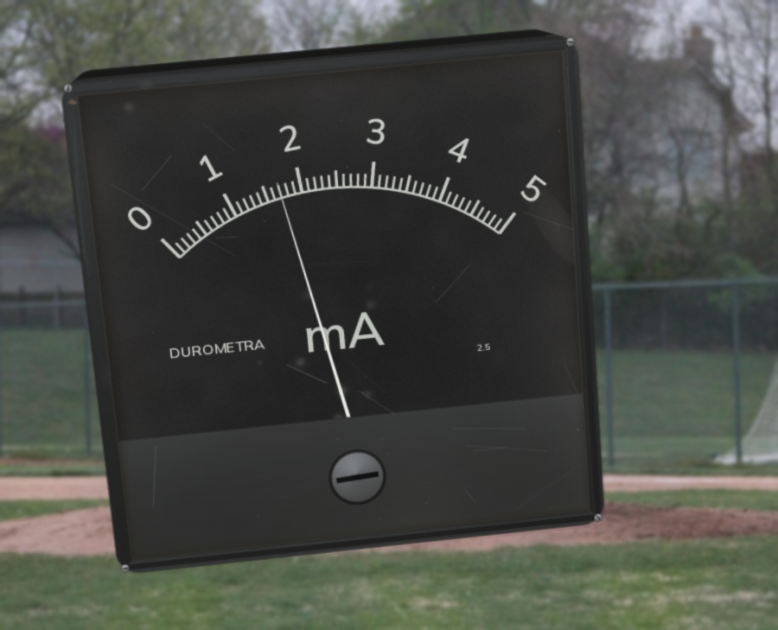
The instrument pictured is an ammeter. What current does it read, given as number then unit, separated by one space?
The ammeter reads 1.7 mA
